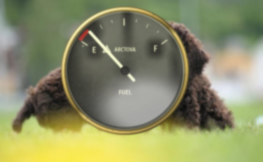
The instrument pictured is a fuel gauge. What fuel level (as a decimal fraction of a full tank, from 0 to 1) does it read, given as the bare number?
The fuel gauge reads 0.125
